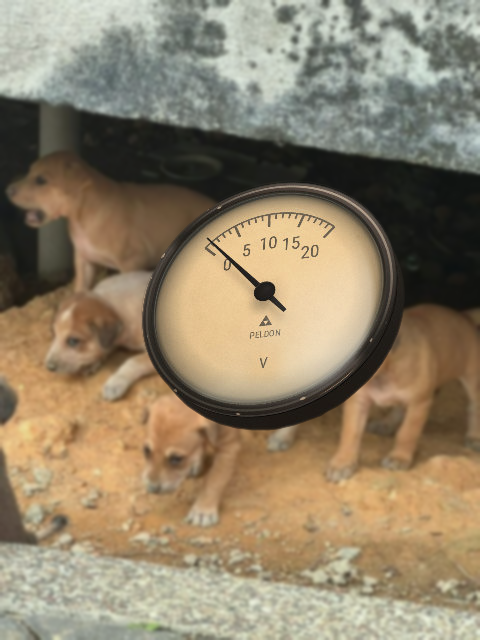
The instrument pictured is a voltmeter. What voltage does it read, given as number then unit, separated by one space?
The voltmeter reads 1 V
